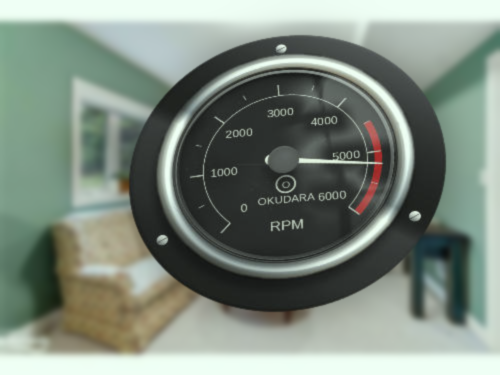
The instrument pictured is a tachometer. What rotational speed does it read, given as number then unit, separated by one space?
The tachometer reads 5250 rpm
